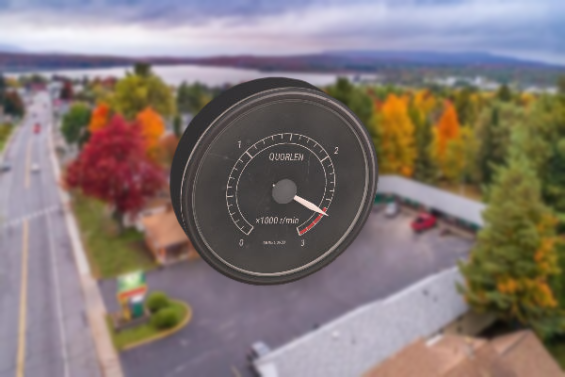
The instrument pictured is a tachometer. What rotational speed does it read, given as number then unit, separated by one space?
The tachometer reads 2650 rpm
